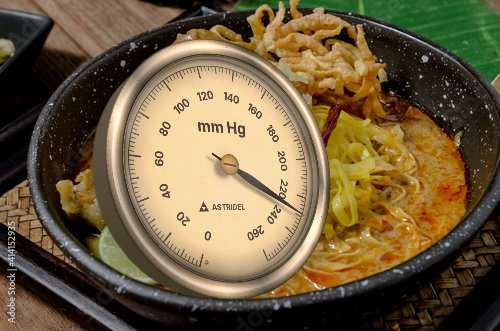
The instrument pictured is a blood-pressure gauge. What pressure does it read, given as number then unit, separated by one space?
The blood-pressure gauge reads 230 mmHg
